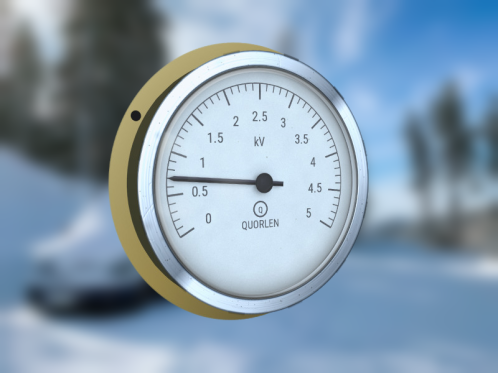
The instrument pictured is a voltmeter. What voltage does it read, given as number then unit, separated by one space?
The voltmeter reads 0.7 kV
